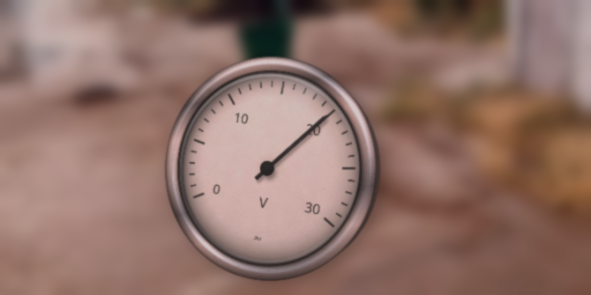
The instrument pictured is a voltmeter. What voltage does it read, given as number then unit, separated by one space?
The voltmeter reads 20 V
